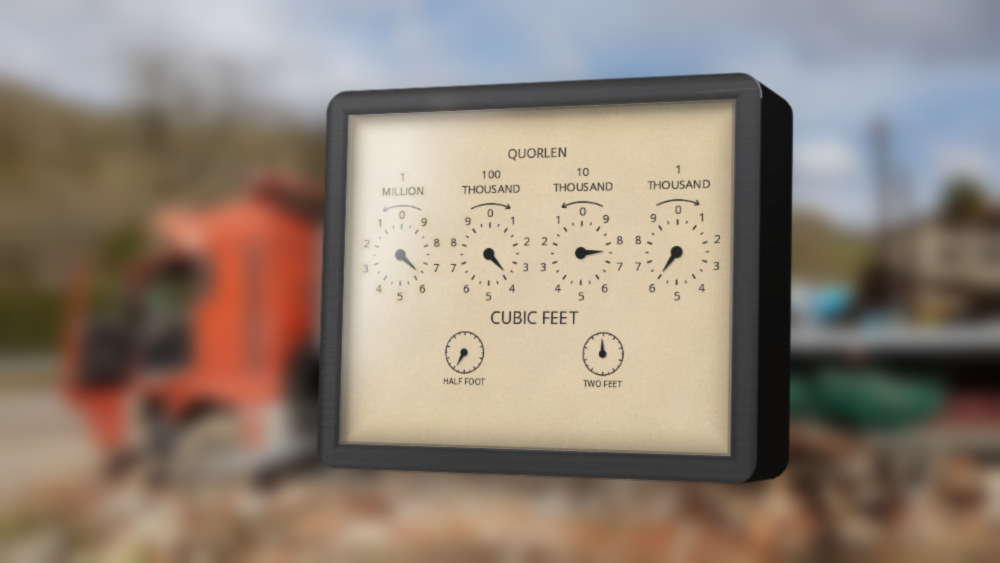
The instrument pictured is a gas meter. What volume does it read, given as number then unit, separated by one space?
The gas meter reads 637600 ft³
